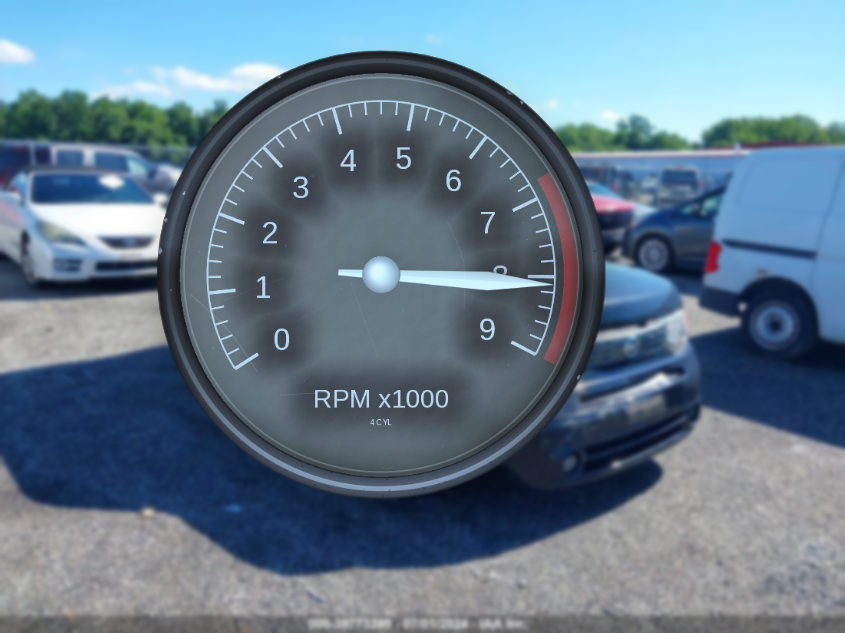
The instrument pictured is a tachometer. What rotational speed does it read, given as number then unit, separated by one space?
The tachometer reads 8100 rpm
